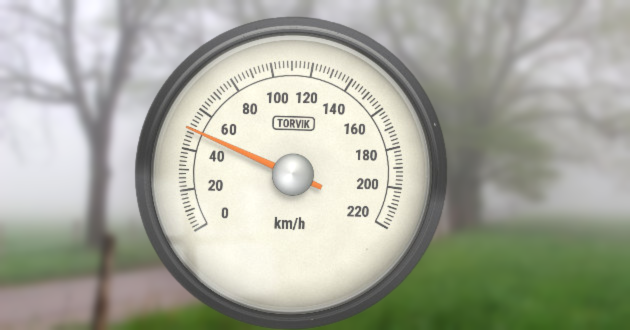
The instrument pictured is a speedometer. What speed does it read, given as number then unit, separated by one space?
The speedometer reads 50 km/h
